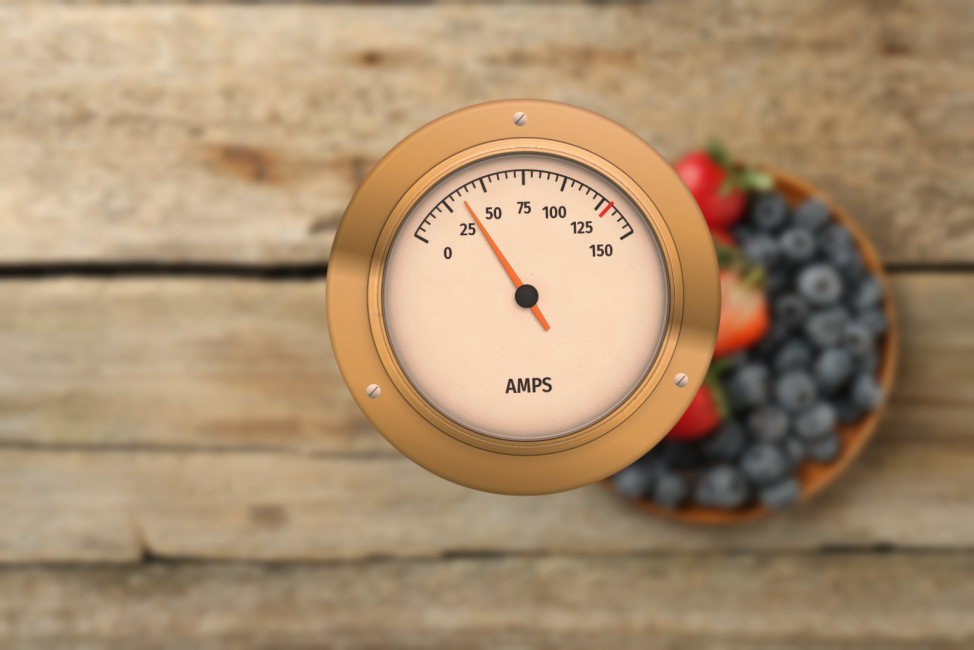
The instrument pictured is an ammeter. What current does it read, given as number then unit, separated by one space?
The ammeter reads 35 A
